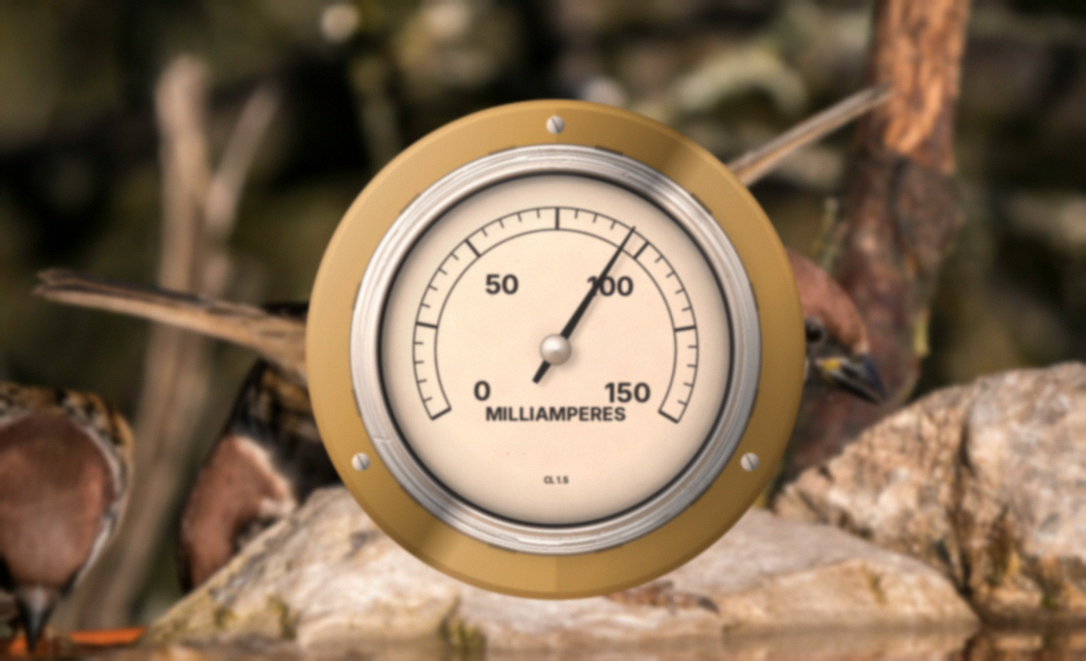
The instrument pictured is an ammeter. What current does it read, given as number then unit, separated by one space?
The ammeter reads 95 mA
